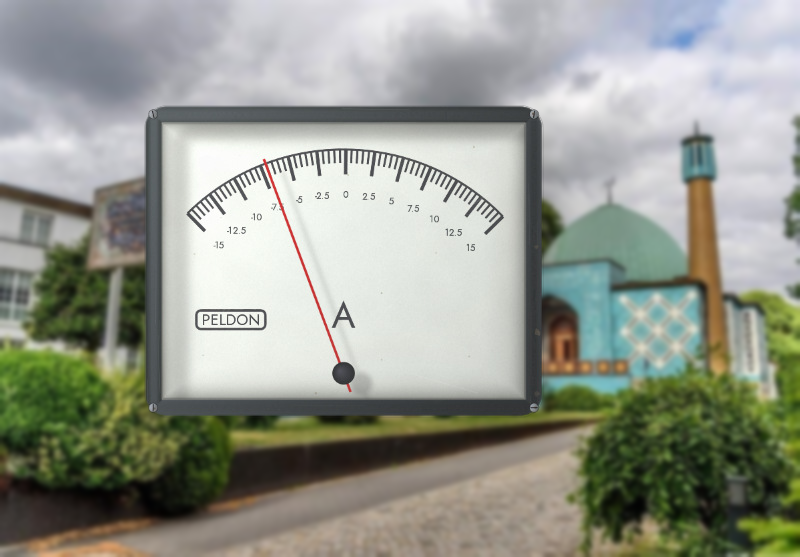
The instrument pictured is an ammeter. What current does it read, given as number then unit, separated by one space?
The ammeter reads -7 A
